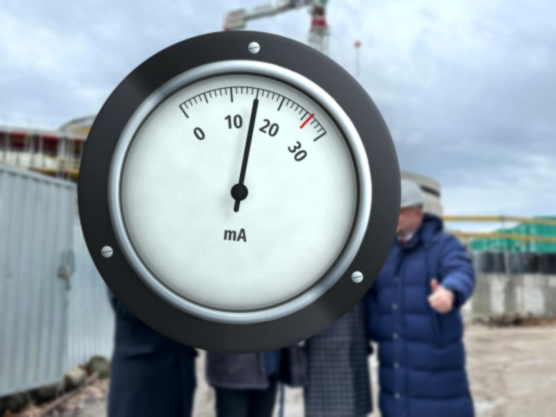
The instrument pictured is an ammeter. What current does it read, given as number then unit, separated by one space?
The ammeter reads 15 mA
